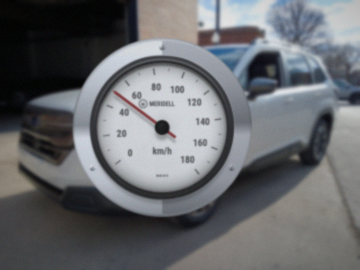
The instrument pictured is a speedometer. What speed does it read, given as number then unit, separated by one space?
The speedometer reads 50 km/h
